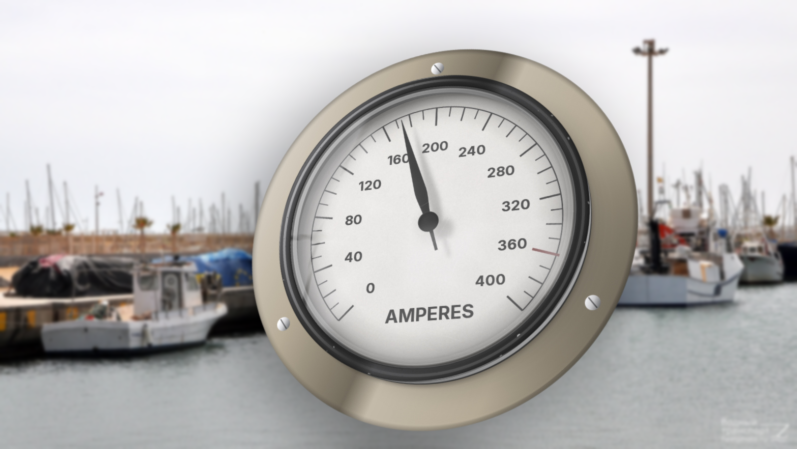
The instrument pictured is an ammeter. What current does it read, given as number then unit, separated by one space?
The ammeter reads 175 A
